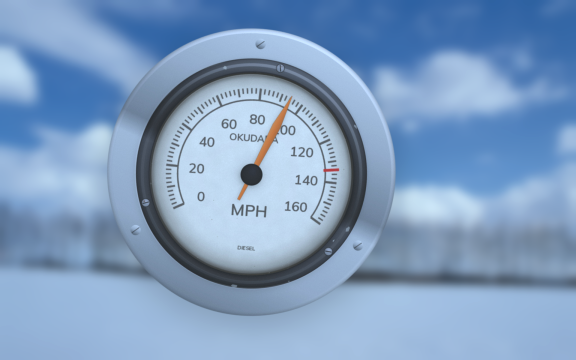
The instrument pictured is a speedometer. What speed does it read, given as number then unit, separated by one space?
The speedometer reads 94 mph
